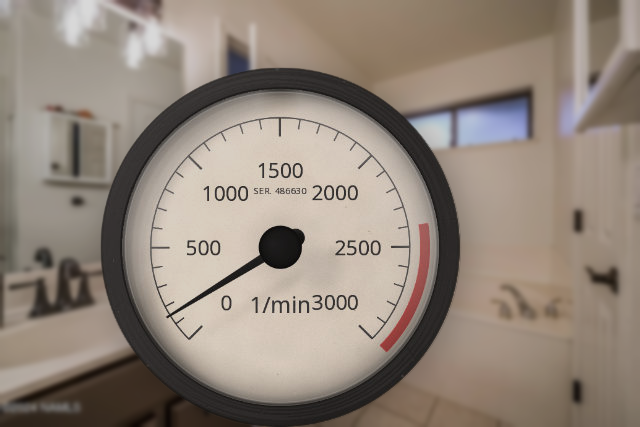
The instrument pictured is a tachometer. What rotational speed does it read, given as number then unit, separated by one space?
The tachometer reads 150 rpm
